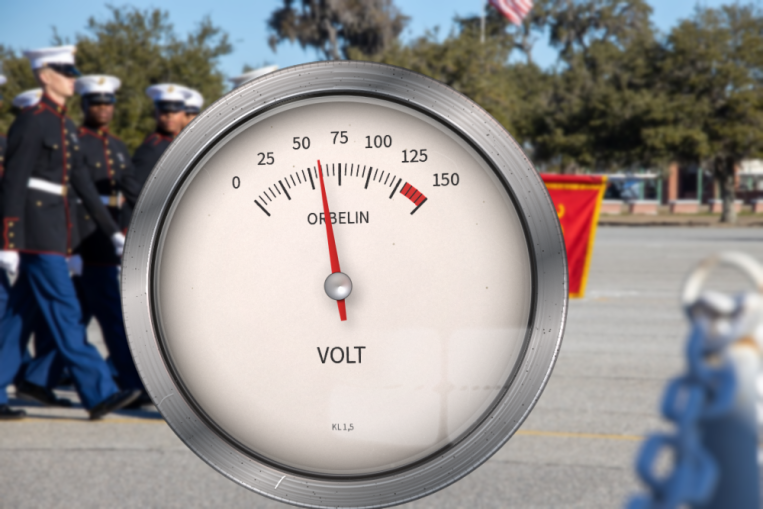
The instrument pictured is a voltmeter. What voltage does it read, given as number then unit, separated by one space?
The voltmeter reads 60 V
